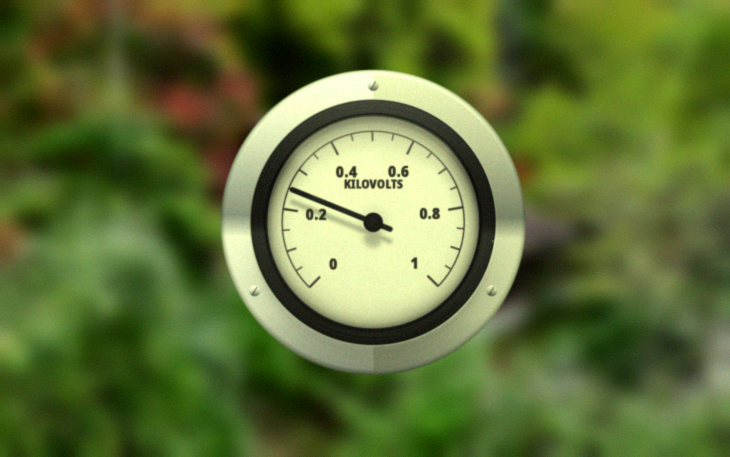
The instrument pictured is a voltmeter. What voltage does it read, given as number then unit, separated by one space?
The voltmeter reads 0.25 kV
